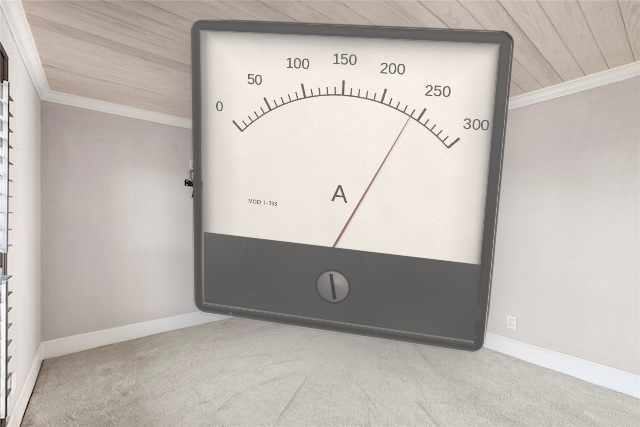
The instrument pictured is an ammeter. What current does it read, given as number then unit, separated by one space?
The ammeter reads 240 A
